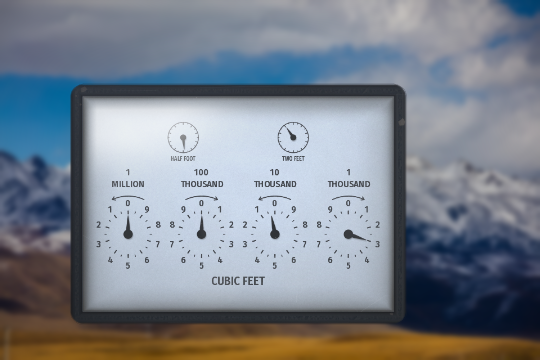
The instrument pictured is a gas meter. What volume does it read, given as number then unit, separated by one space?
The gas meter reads 300 ft³
